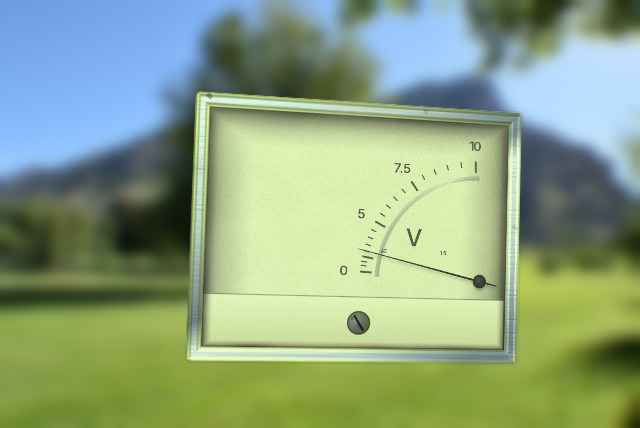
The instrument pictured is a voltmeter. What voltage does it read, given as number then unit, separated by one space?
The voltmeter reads 3 V
